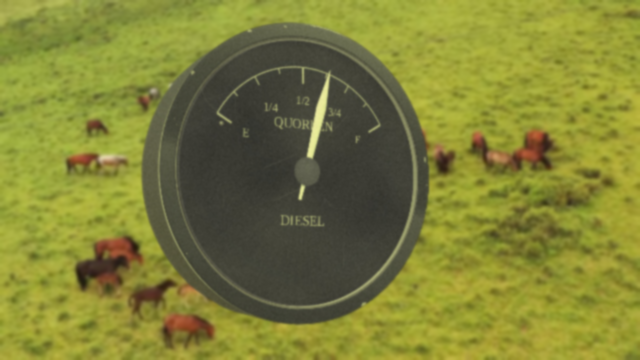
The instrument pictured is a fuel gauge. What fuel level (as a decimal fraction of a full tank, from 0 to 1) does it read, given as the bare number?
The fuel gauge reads 0.625
